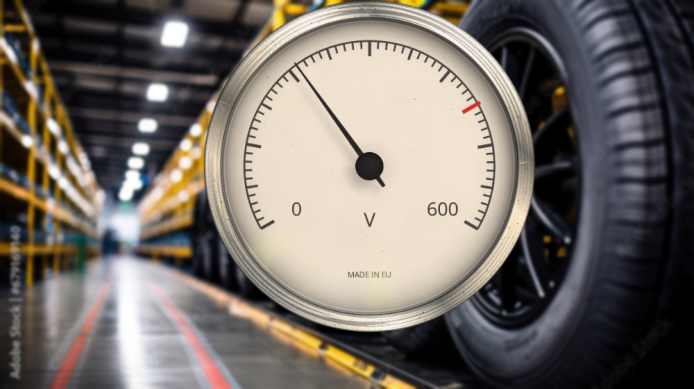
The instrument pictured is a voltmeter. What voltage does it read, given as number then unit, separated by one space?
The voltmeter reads 210 V
